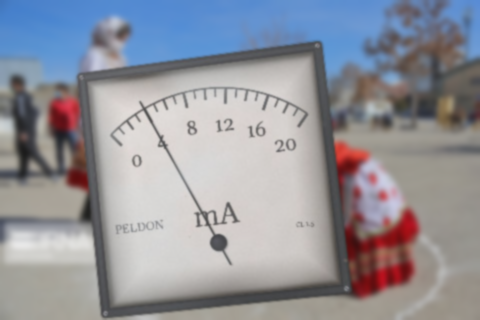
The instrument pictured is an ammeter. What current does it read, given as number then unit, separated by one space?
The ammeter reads 4 mA
